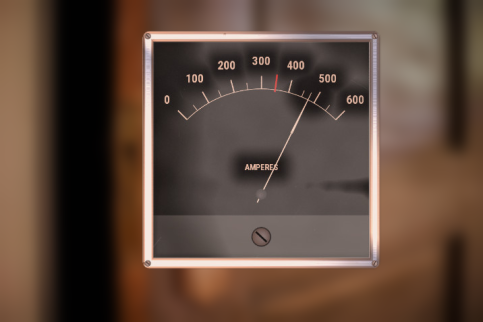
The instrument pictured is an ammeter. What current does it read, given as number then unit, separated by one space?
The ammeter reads 475 A
